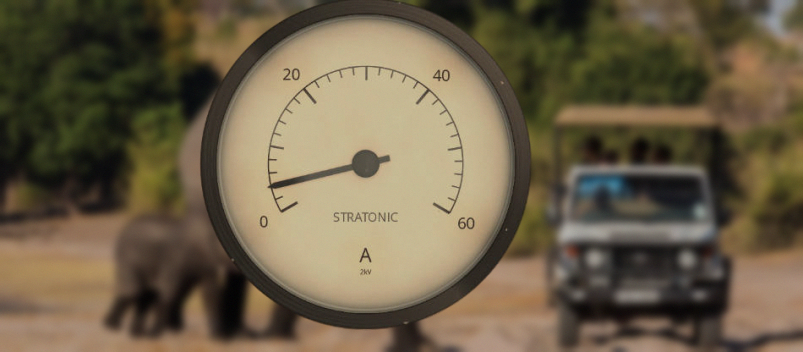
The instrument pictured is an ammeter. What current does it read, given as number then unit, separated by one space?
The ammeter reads 4 A
